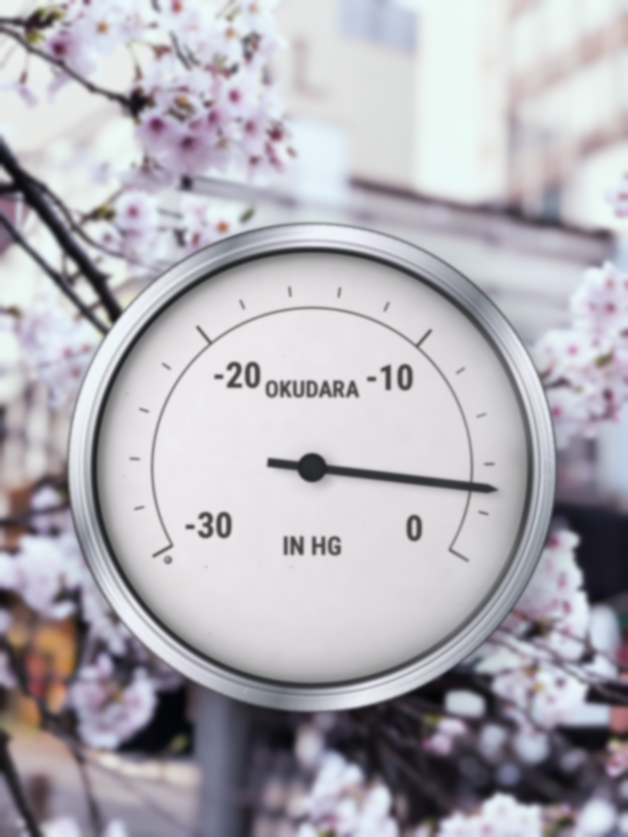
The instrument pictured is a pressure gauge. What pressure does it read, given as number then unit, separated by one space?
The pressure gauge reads -3 inHg
